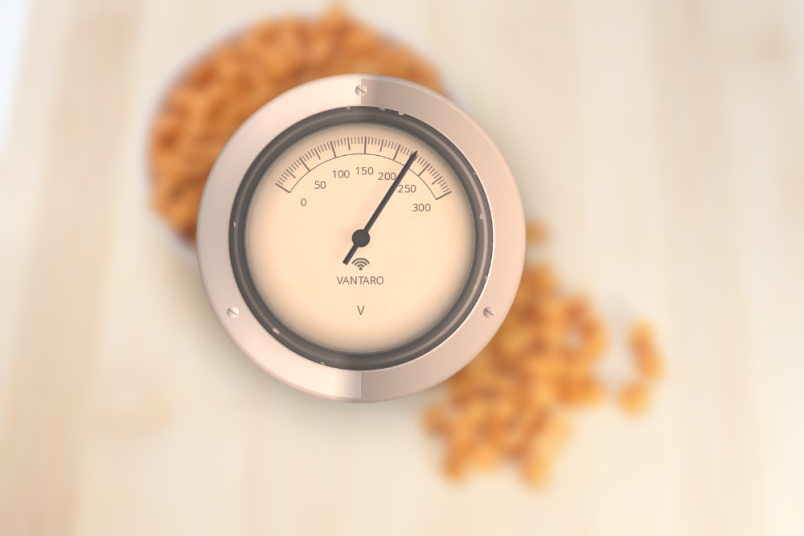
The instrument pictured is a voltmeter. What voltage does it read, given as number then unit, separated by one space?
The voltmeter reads 225 V
